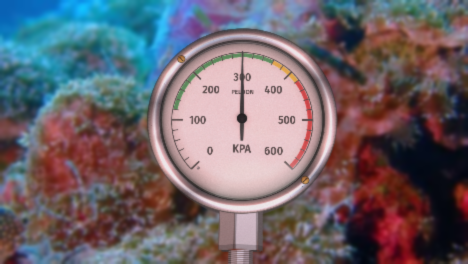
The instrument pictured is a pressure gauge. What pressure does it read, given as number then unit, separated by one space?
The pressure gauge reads 300 kPa
